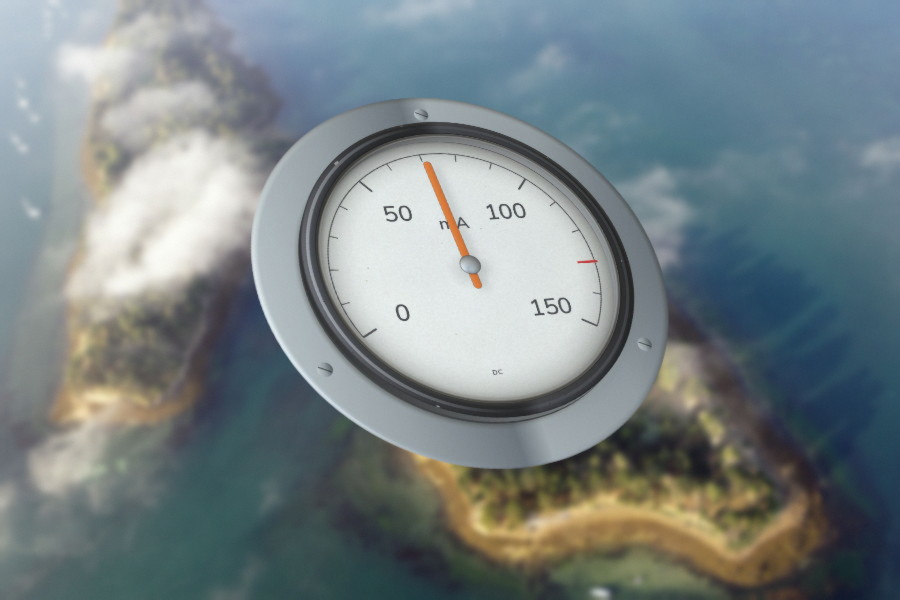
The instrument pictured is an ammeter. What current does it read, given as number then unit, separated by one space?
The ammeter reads 70 mA
